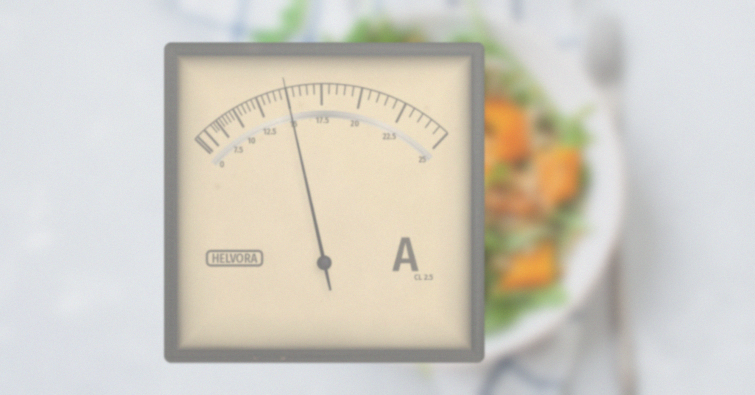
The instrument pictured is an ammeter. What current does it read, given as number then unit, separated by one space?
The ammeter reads 15 A
